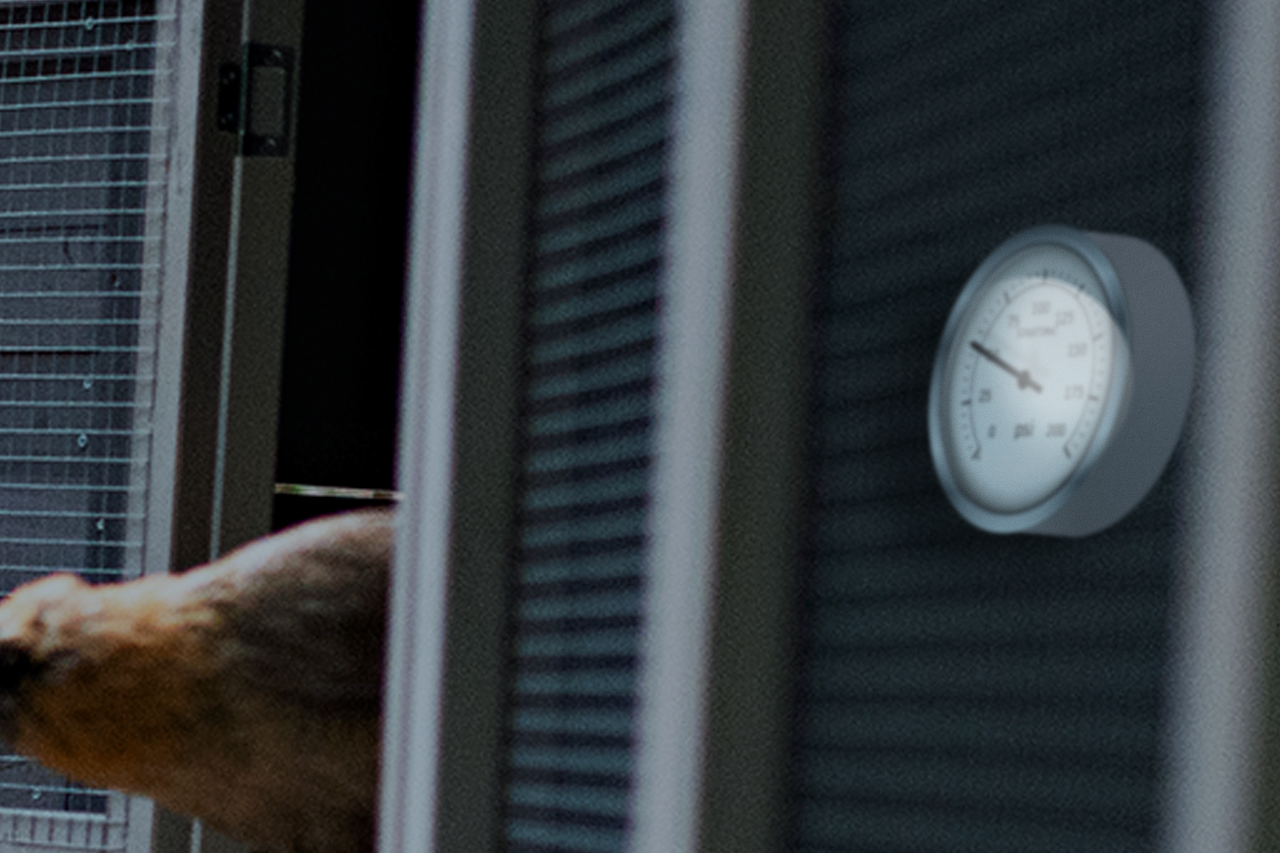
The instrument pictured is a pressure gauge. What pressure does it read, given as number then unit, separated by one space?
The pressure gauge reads 50 psi
